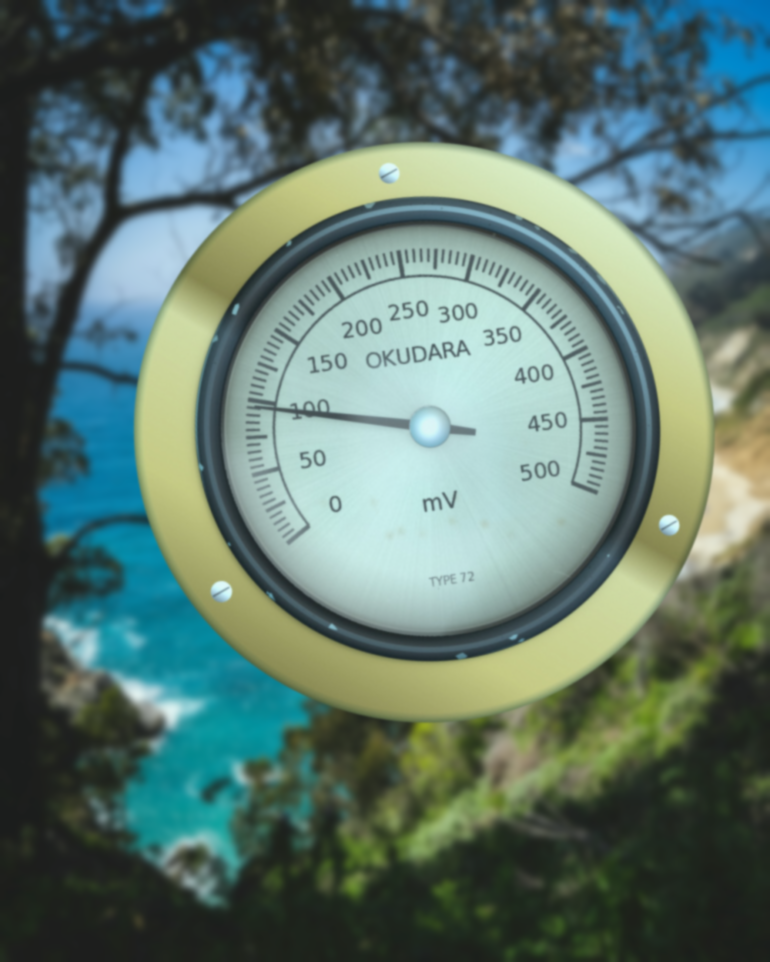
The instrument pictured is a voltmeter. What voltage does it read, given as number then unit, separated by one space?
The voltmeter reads 95 mV
